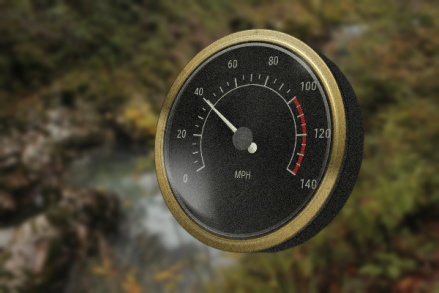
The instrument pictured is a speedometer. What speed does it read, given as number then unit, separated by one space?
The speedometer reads 40 mph
